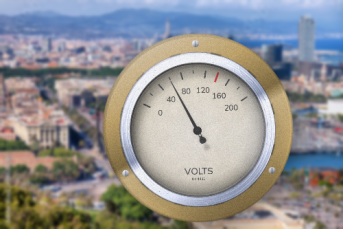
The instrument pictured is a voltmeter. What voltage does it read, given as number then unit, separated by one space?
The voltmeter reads 60 V
